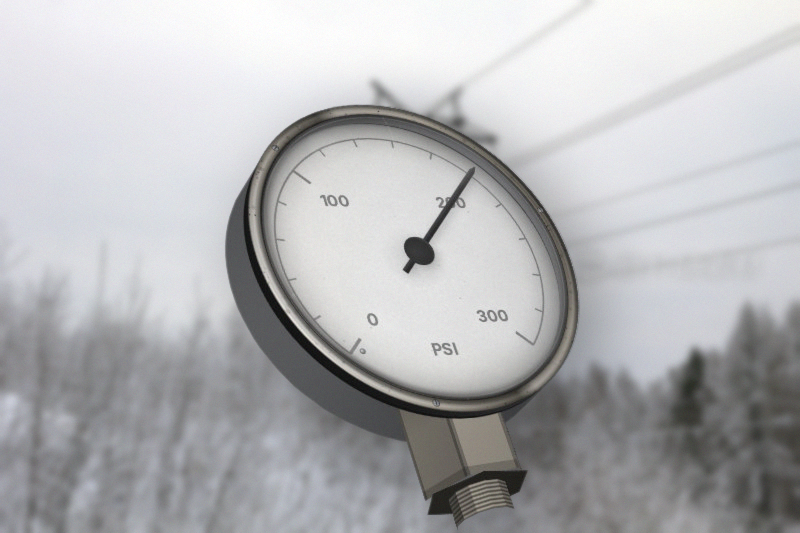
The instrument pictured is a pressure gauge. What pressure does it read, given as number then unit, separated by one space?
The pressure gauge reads 200 psi
